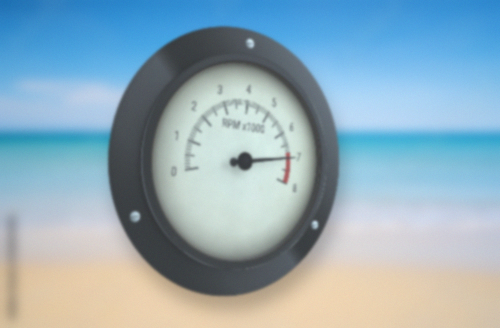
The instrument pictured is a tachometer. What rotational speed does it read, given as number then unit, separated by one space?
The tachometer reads 7000 rpm
